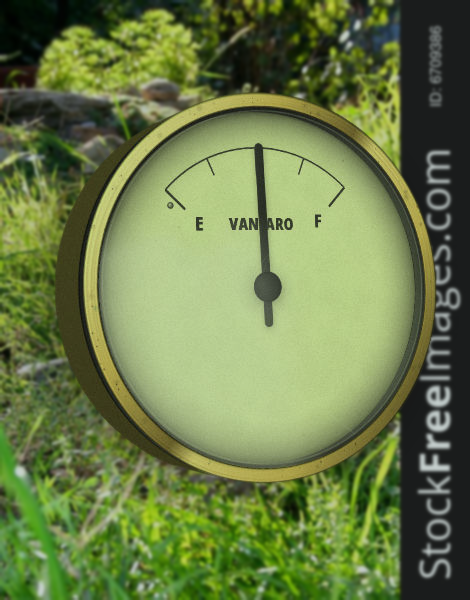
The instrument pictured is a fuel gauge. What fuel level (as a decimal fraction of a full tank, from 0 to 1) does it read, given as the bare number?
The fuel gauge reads 0.5
